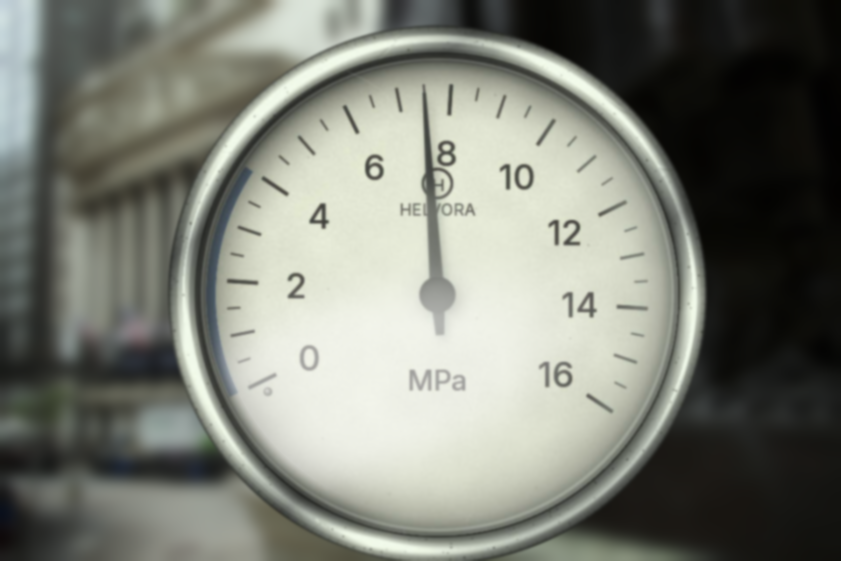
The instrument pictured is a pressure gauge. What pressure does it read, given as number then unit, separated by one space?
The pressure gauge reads 7.5 MPa
